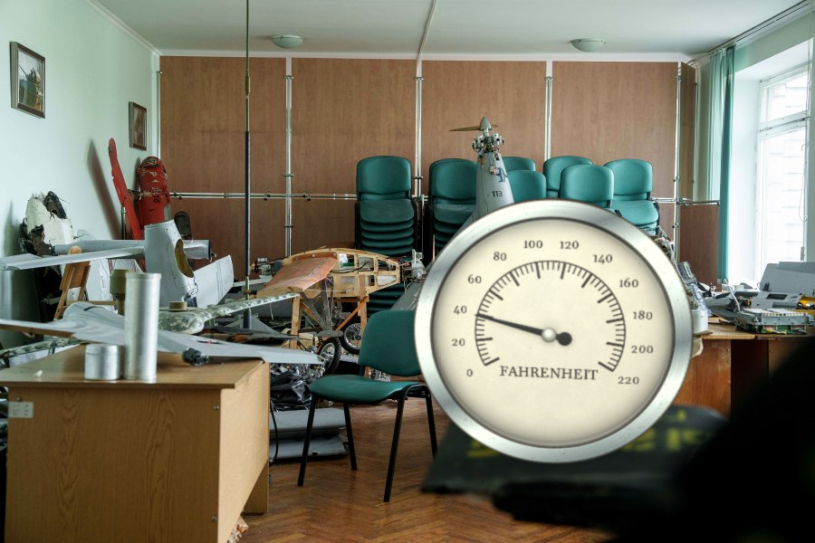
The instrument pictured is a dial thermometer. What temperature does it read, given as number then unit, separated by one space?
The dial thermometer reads 40 °F
